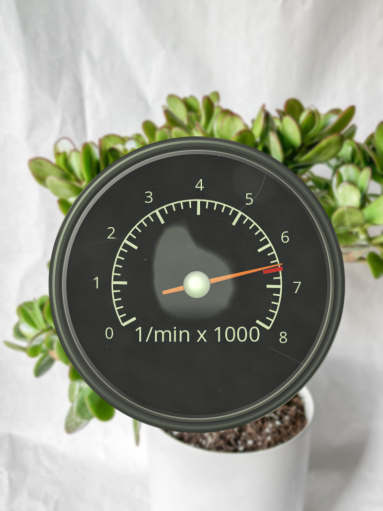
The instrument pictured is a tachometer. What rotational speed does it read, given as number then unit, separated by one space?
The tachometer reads 6500 rpm
